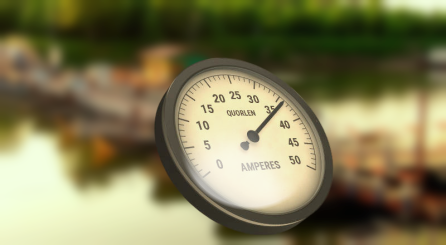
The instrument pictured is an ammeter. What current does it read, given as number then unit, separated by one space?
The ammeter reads 36 A
